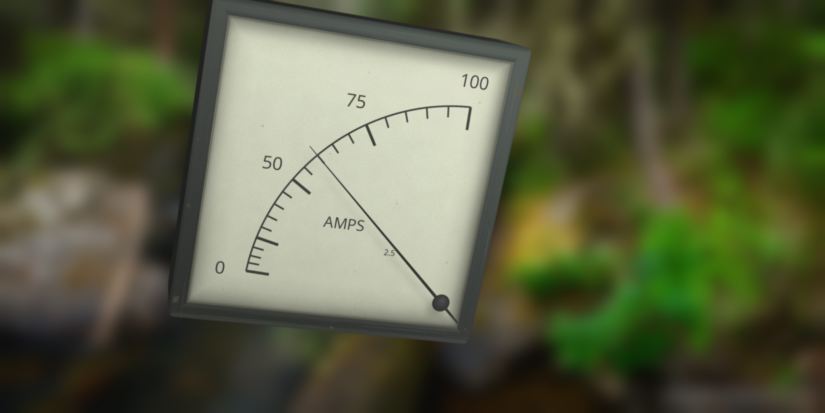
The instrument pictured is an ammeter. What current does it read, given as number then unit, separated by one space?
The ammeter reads 60 A
